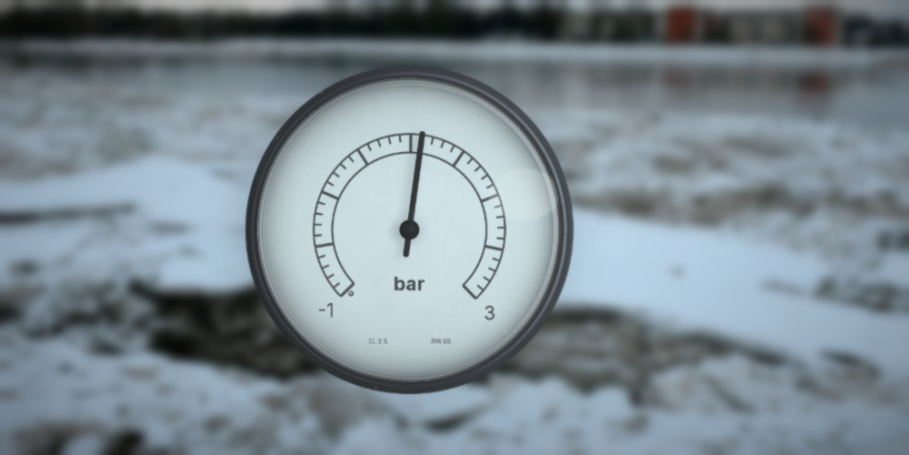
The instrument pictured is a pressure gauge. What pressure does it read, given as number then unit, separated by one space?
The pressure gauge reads 1.1 bar
